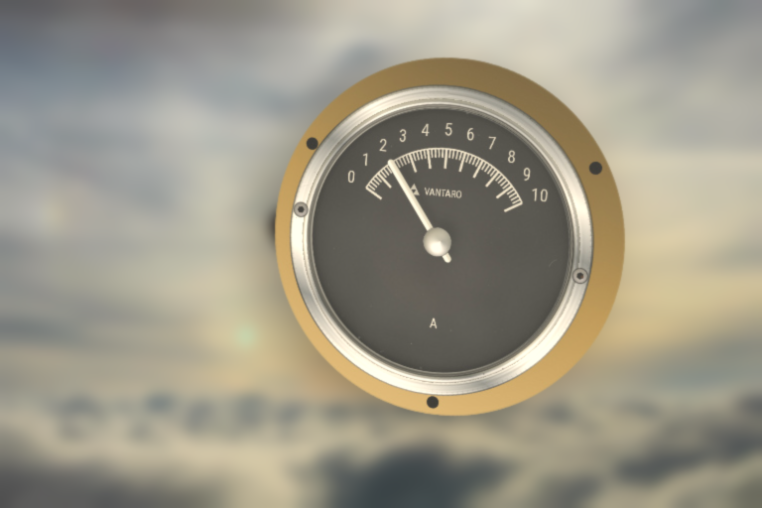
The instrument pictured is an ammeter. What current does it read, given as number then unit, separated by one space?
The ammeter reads 2 A
